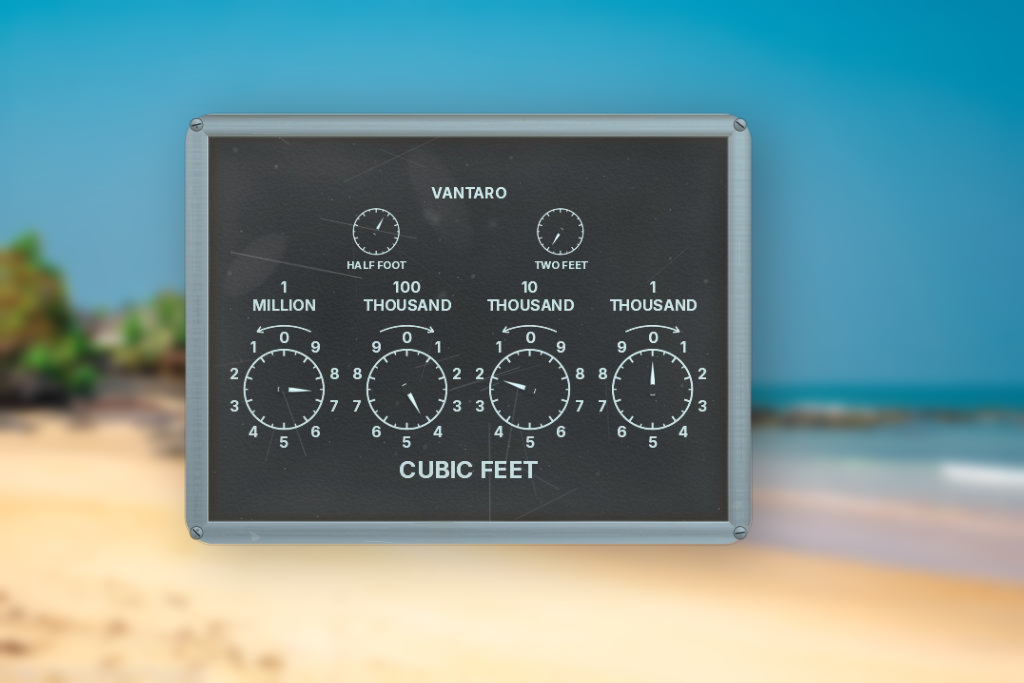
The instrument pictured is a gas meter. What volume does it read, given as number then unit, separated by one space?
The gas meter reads 742000 ft³
